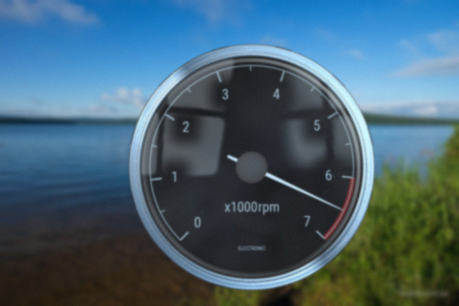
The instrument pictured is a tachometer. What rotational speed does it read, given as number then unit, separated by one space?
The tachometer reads 6500 rpm
